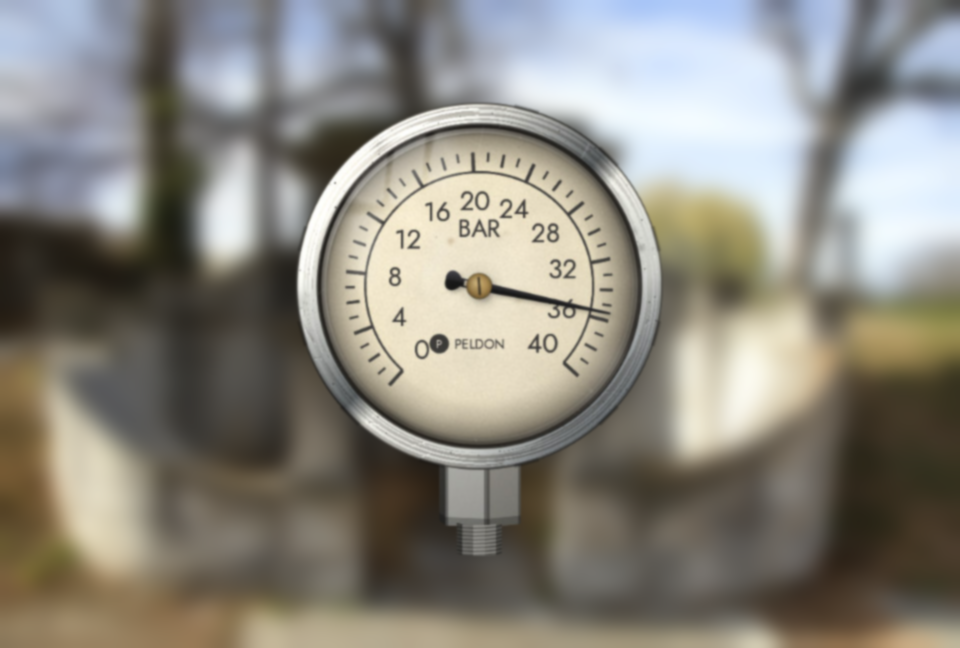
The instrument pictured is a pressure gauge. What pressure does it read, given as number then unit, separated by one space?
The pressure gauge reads 35.5 bar
